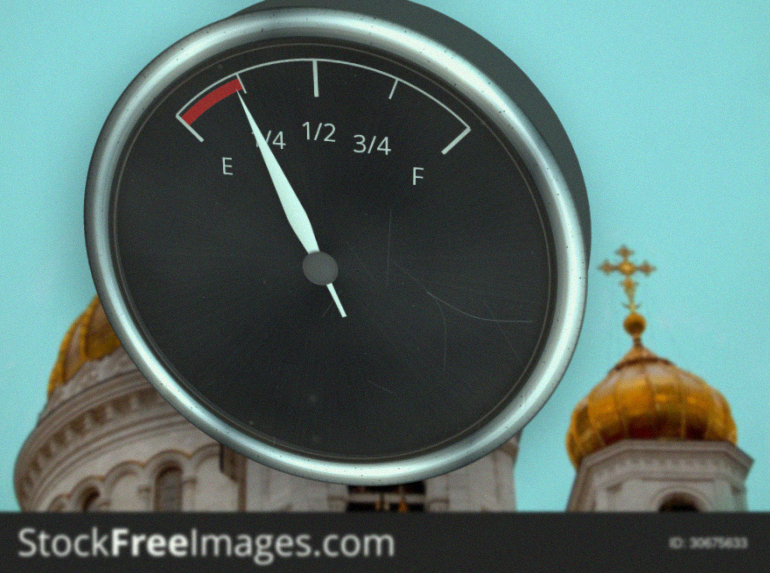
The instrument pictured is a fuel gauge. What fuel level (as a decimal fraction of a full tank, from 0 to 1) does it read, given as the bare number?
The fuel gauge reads 0.25
